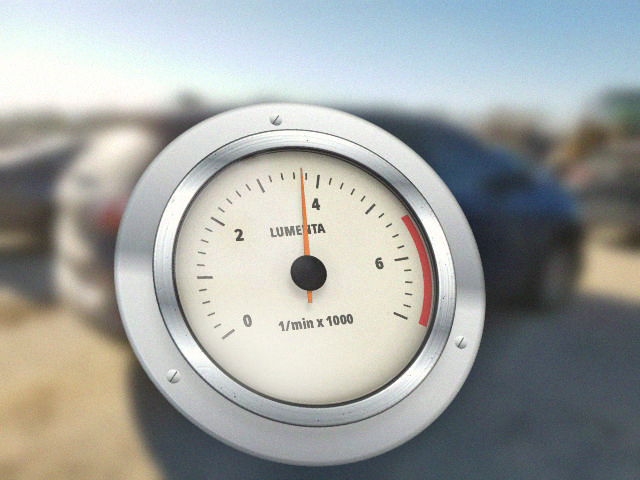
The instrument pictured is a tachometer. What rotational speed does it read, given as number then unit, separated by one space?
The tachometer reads 3700 rpm
